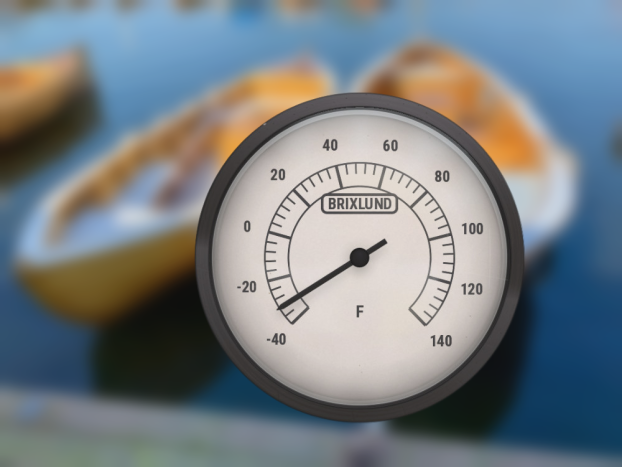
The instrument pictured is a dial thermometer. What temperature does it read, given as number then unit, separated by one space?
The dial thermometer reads -32 °F
